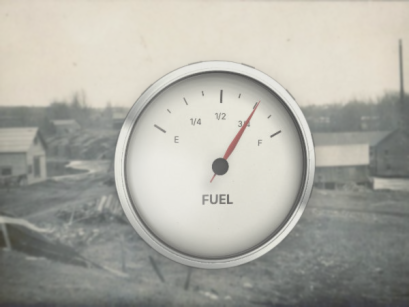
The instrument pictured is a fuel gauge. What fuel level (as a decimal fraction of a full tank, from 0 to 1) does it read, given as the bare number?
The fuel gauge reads 0.75
